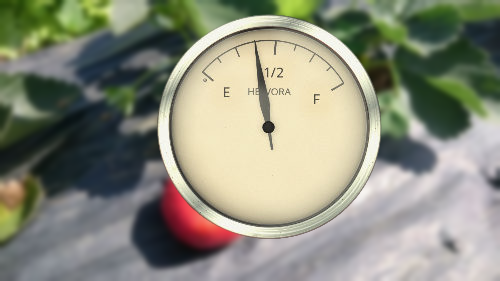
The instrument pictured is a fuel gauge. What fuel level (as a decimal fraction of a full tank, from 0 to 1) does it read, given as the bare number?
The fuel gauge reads 0.375
